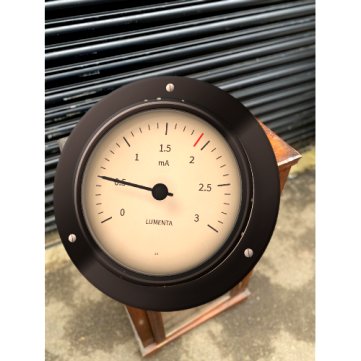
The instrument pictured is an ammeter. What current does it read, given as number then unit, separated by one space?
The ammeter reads 0.5 mA
